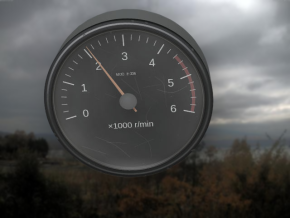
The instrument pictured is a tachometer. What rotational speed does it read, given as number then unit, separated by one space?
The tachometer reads 2100 rpm
